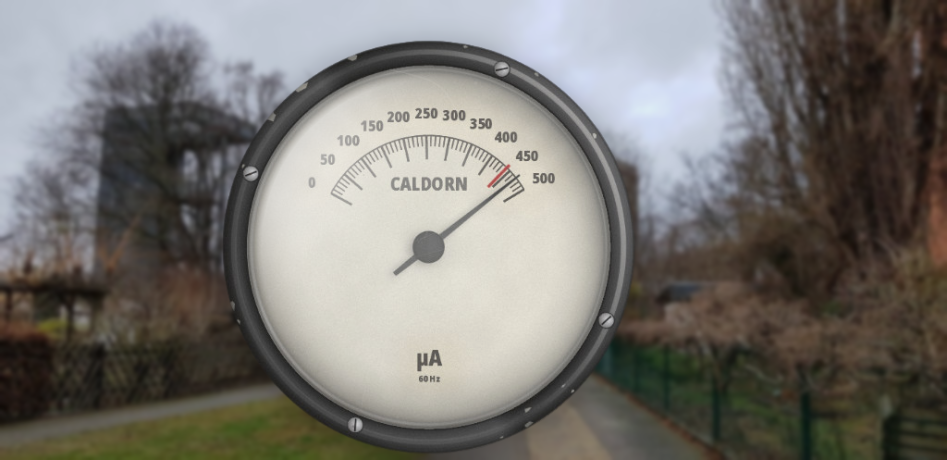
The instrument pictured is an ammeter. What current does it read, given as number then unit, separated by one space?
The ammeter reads 470 µA
